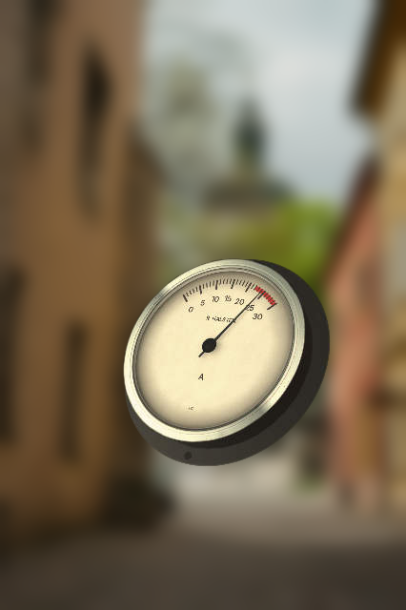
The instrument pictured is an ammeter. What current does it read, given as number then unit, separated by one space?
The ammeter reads 25 A
